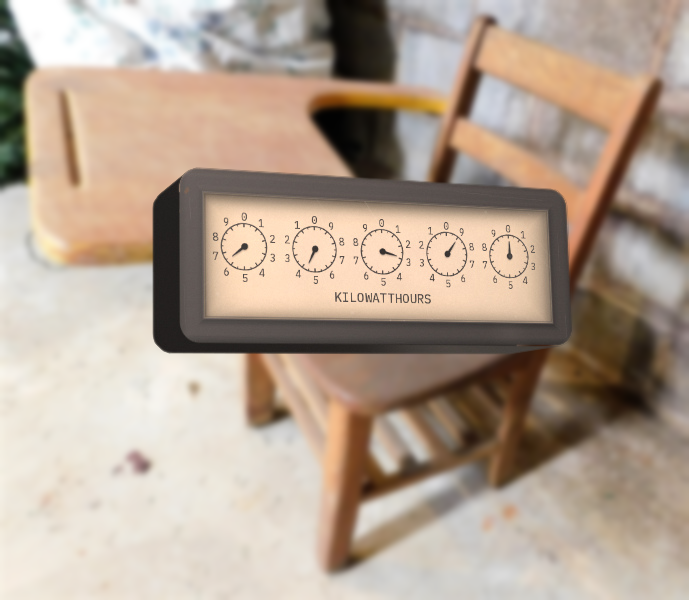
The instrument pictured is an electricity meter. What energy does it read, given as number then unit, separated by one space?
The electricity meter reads 64290 kWh
